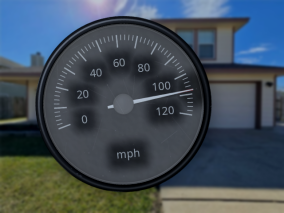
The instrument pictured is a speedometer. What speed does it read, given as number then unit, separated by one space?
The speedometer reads 108 mph
